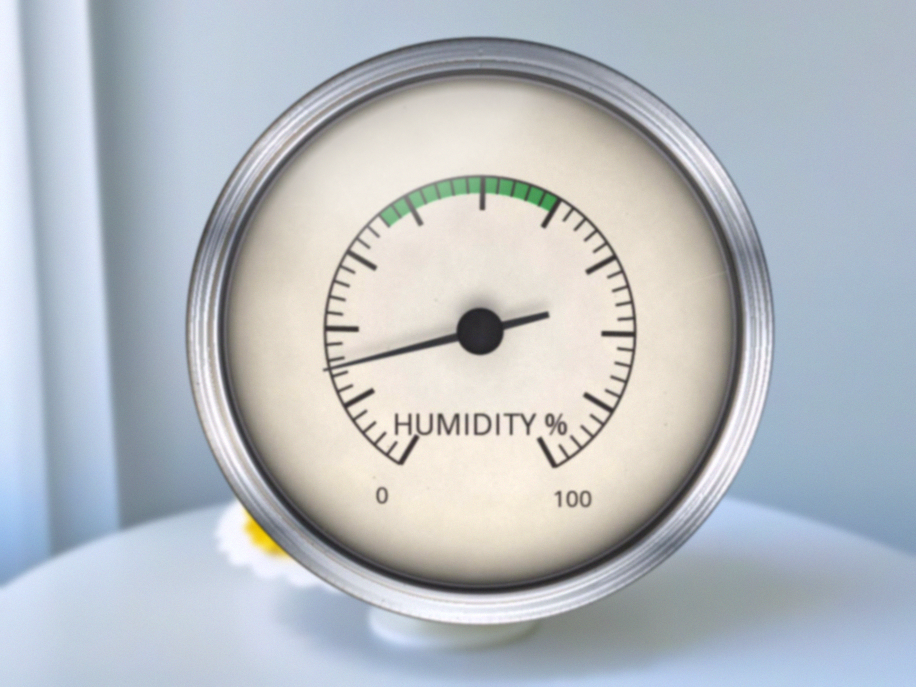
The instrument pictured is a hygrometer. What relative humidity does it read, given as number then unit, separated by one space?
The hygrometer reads 15 %
